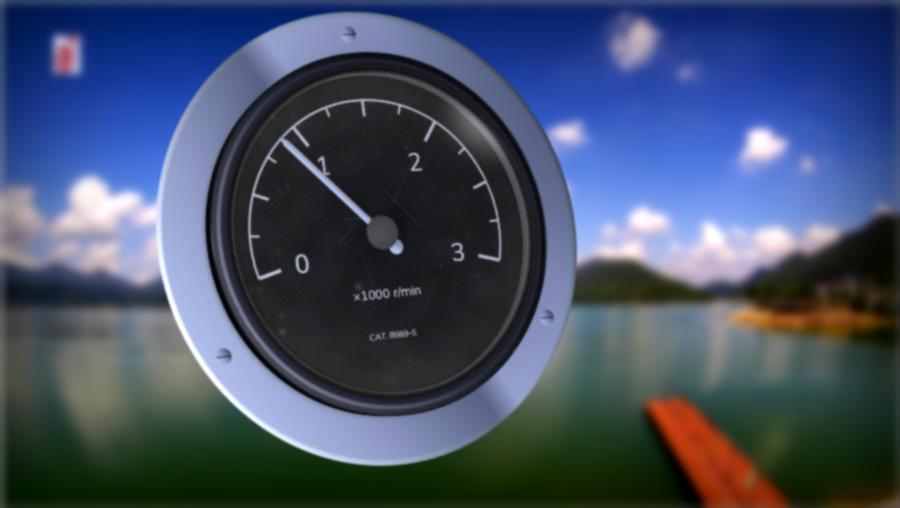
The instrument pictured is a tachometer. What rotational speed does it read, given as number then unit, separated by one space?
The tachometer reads 875 rpm
